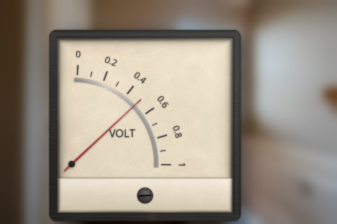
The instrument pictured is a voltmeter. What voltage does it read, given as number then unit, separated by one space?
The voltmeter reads 0.5 V
